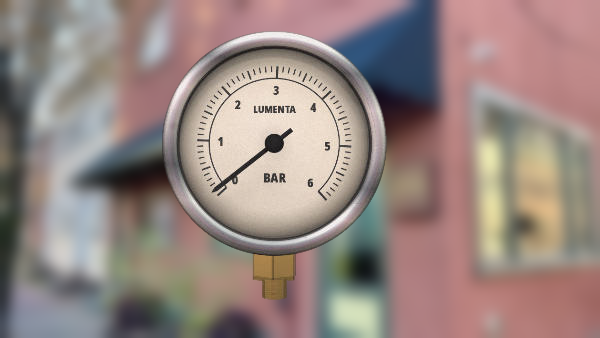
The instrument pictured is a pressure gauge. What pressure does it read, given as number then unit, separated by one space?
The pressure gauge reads 0.1 bar
